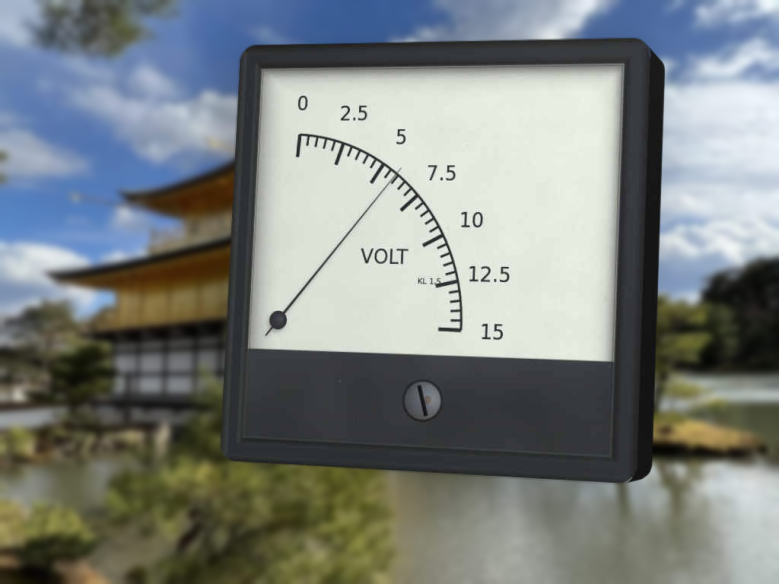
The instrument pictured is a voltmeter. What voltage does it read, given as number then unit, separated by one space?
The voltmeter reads 6 V
